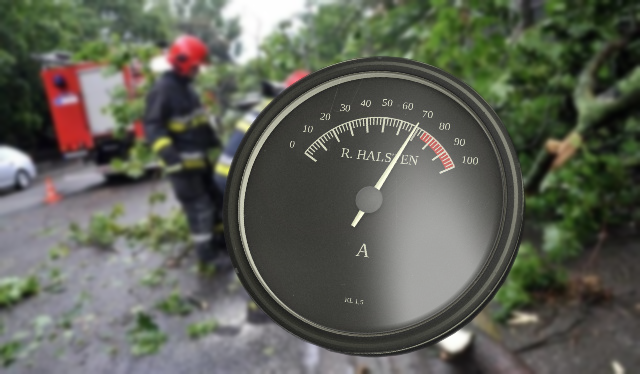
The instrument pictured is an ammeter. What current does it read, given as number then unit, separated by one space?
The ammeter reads 70 A
